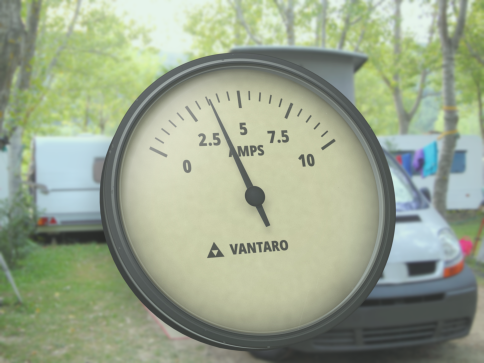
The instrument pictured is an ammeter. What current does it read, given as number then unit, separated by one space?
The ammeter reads 3.5 A
